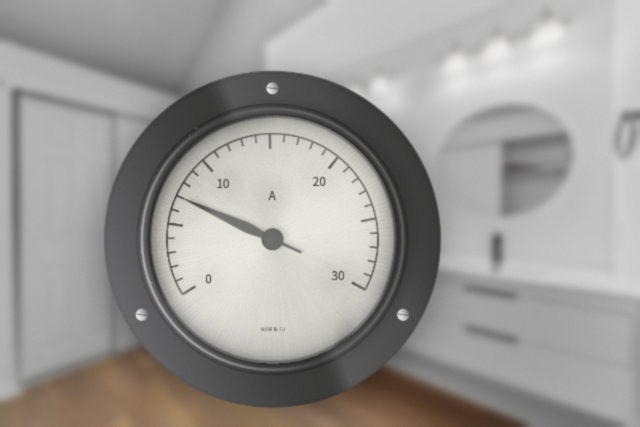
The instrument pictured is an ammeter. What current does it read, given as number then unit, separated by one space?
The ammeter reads 7 A
